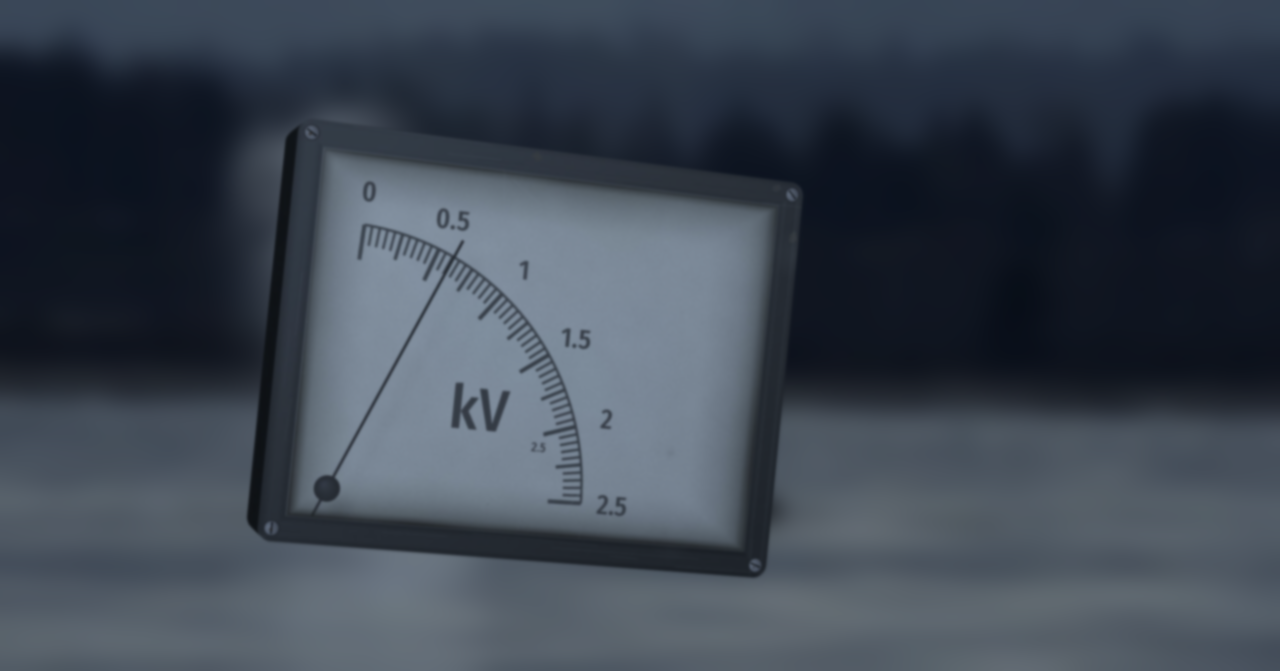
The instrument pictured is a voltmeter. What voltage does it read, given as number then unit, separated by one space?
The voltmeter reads 0.6 kV
